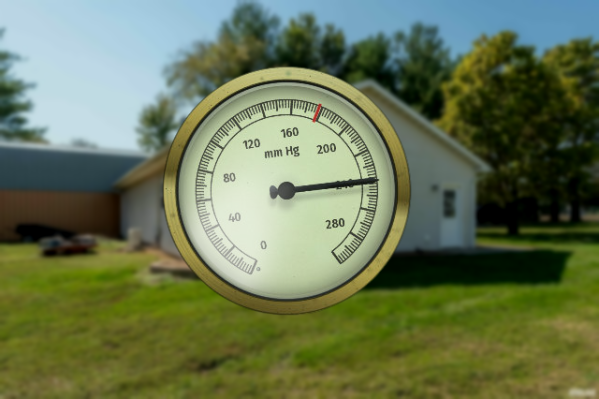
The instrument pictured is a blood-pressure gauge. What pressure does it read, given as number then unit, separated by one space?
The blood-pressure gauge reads 240 mmHg
